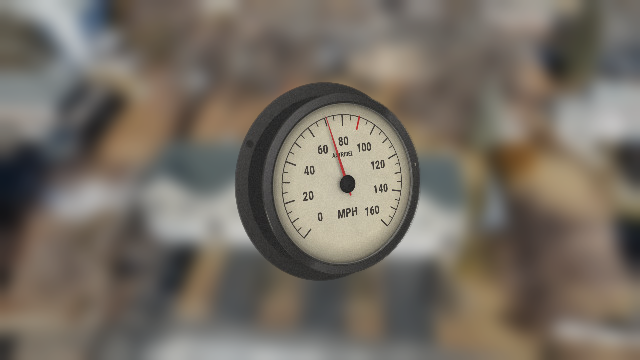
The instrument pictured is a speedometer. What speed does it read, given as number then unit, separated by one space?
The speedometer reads 70 mph
